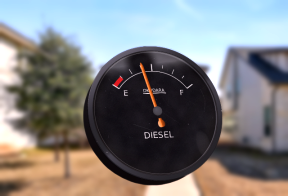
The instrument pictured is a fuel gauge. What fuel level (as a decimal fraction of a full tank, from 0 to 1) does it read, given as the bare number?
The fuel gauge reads 0.375
